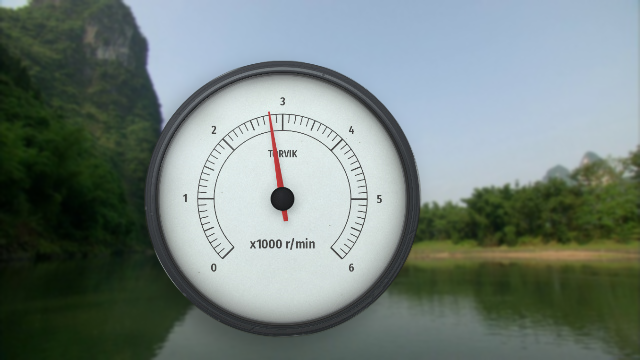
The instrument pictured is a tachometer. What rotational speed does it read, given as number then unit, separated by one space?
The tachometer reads 2800 rpm
